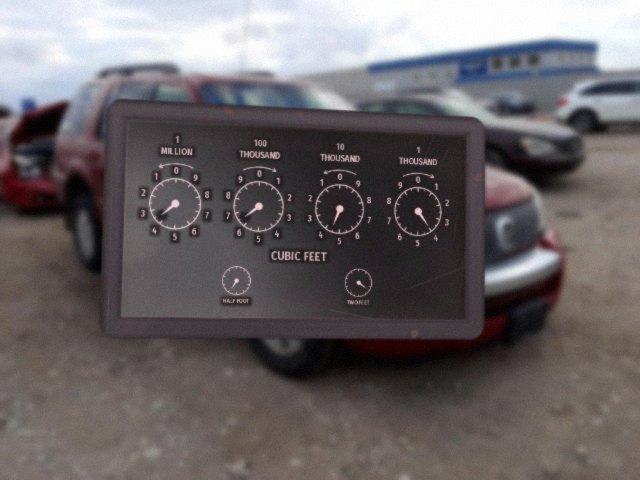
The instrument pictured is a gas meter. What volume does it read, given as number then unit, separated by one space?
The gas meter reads 364400 ft³
